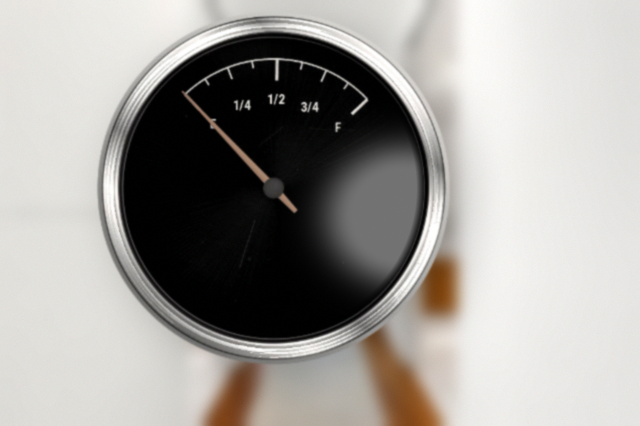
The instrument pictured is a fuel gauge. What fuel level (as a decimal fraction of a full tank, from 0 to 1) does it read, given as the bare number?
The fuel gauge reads 0
